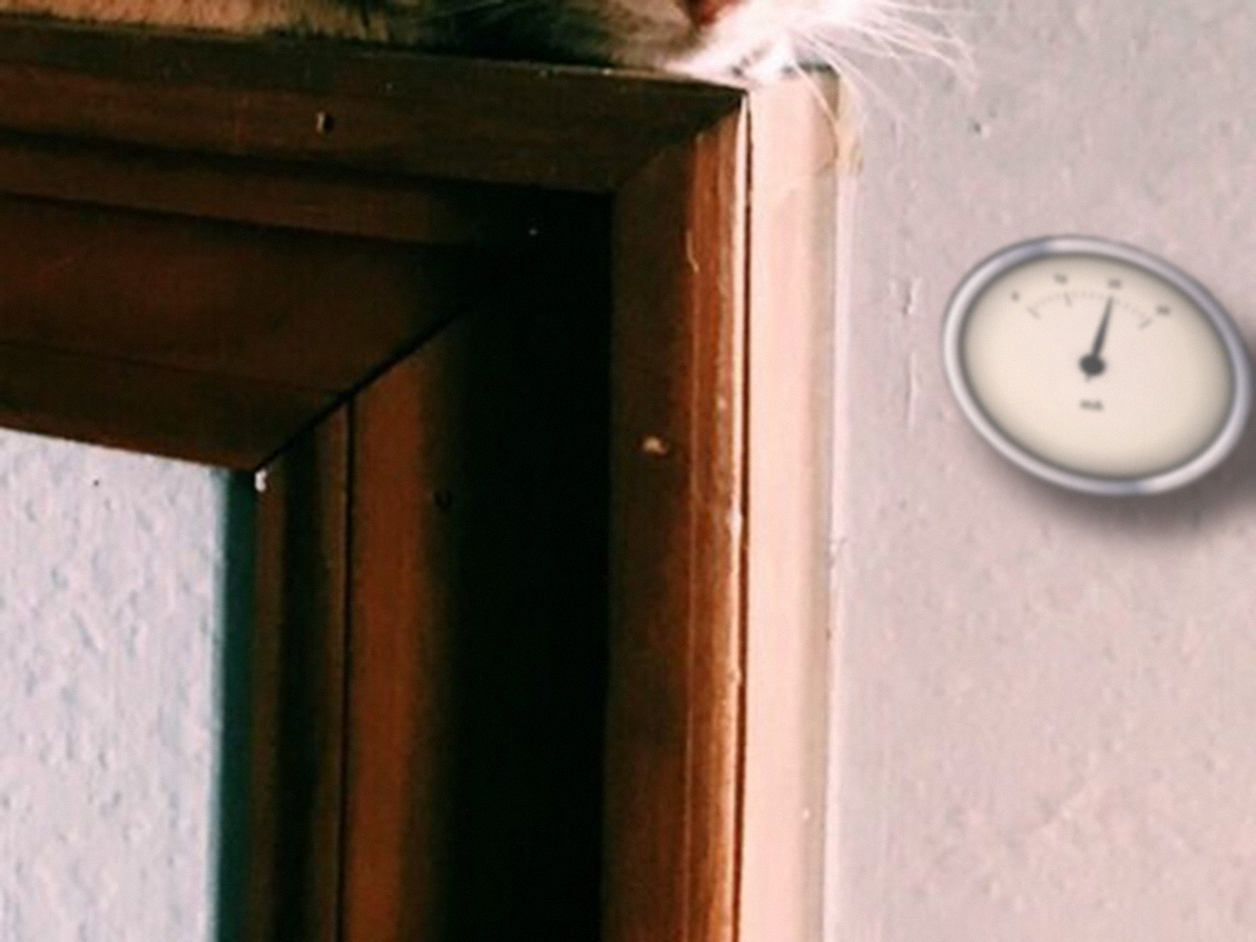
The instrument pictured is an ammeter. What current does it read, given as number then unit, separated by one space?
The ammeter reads 20 mA
